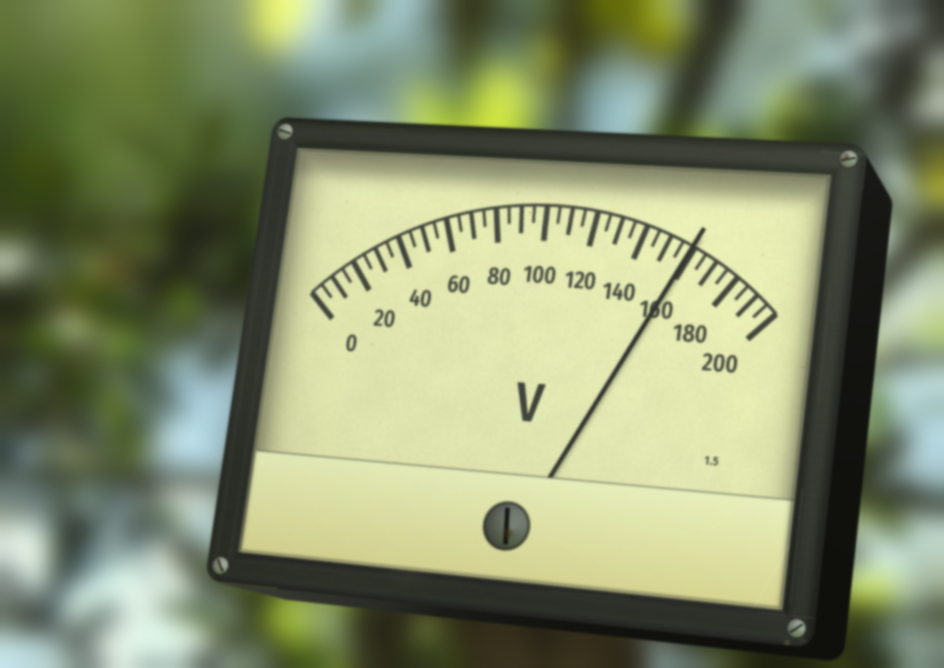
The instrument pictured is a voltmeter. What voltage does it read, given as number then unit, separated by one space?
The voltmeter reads 160 V
